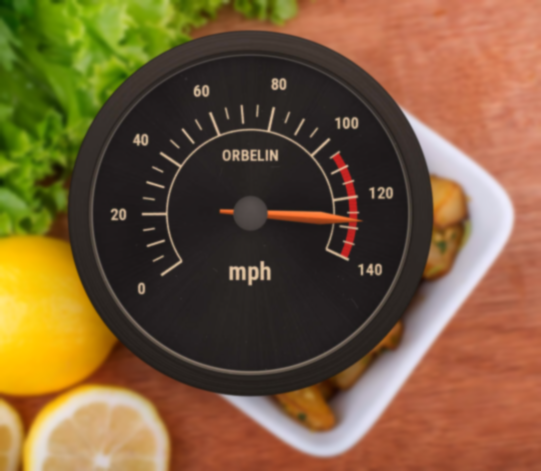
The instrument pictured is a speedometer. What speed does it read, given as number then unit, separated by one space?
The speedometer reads 127.5 mph
